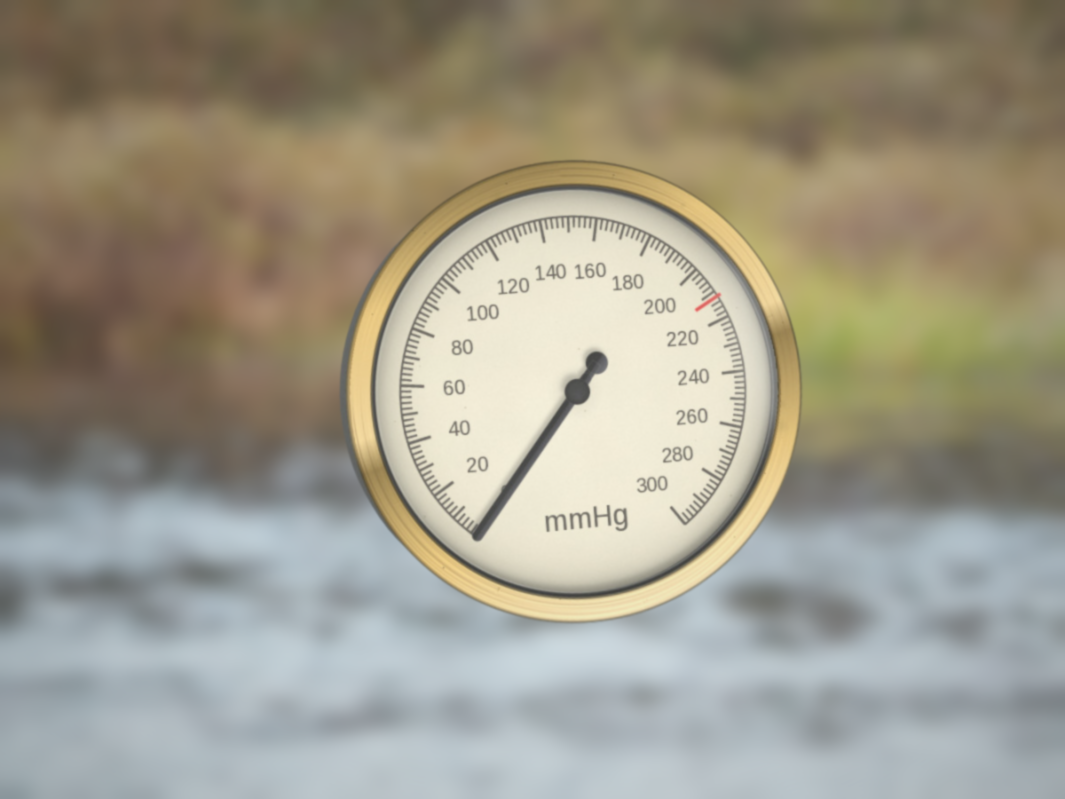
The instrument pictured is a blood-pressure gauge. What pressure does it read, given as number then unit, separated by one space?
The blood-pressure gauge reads 0 mmHg
